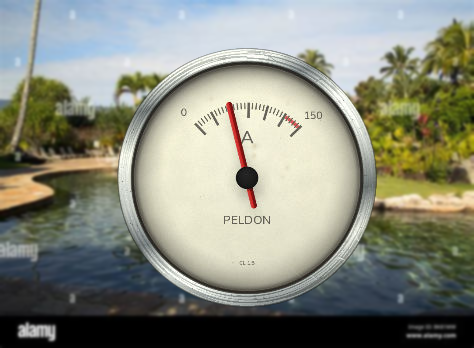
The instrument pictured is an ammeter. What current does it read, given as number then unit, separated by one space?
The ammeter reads 50 A
